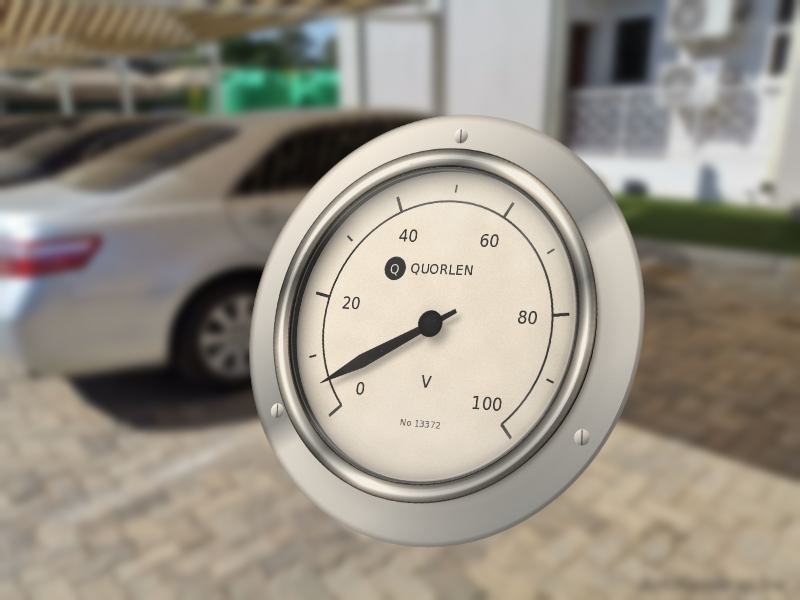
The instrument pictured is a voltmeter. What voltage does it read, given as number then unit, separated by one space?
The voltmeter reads 5 V
